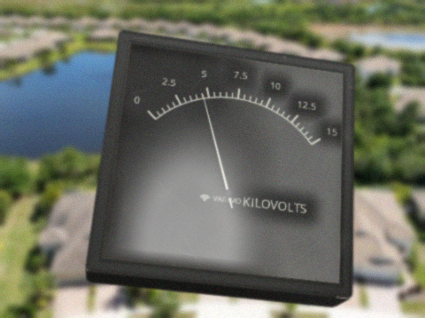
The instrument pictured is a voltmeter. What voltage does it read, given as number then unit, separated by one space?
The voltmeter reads 4.5 kV
